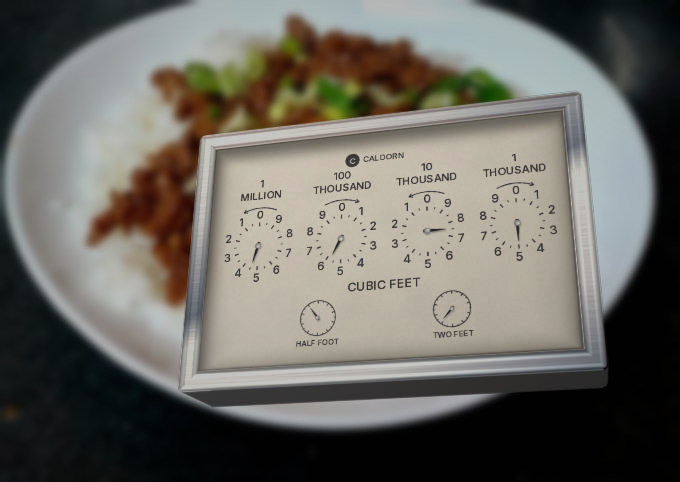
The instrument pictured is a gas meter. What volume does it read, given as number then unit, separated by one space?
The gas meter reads 457500 ft³
